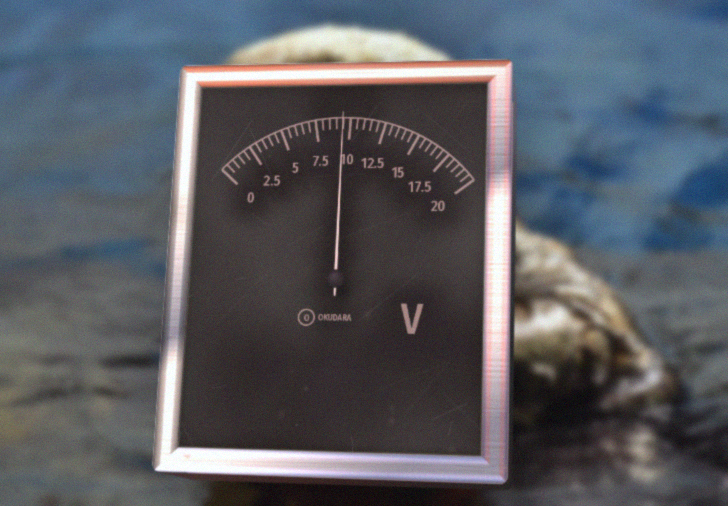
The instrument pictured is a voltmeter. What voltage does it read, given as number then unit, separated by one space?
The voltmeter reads 9.5 V
